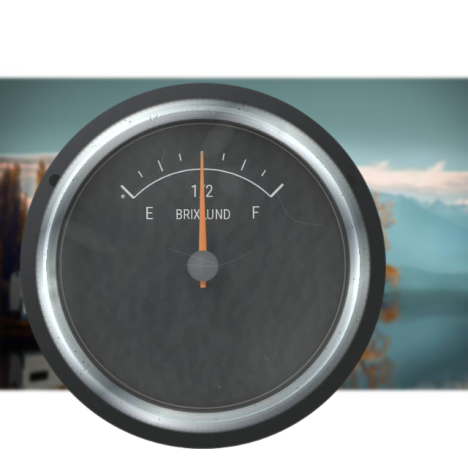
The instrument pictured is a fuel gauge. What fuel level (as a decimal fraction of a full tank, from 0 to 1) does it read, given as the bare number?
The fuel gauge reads 0.5
